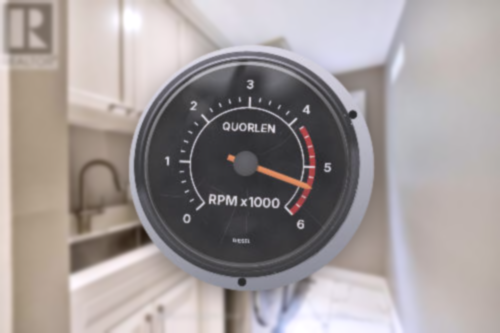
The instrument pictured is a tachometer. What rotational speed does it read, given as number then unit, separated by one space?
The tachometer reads 5400 rpm
